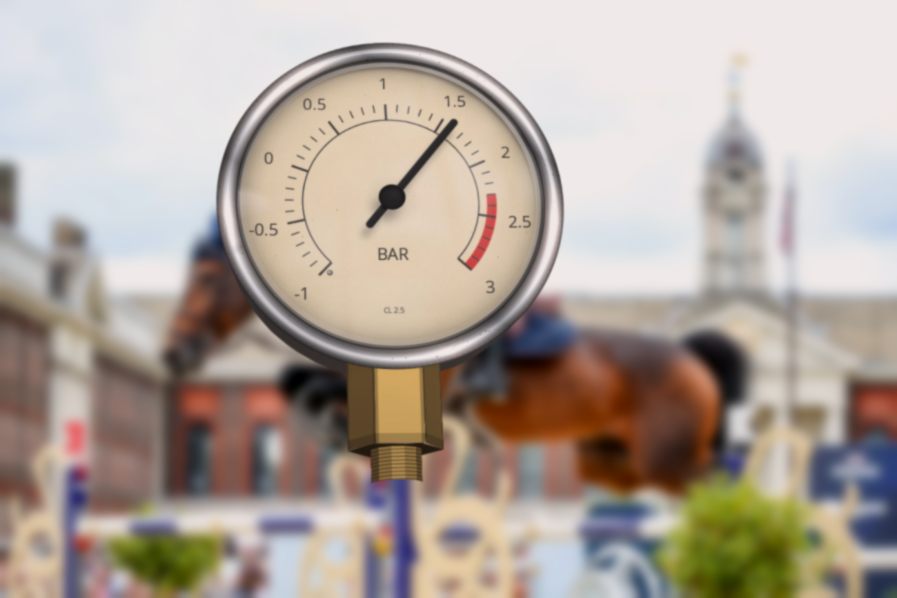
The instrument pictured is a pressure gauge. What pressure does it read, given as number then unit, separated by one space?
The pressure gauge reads 1.6 bar
